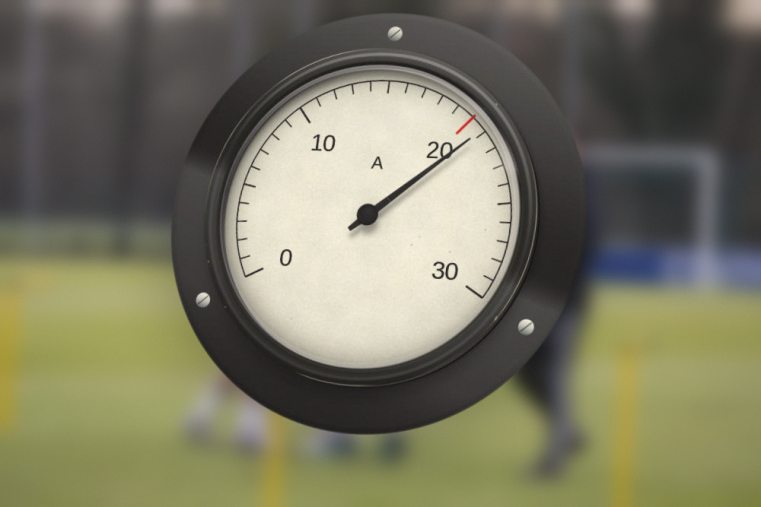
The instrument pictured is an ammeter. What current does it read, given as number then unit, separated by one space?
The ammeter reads 21 A
